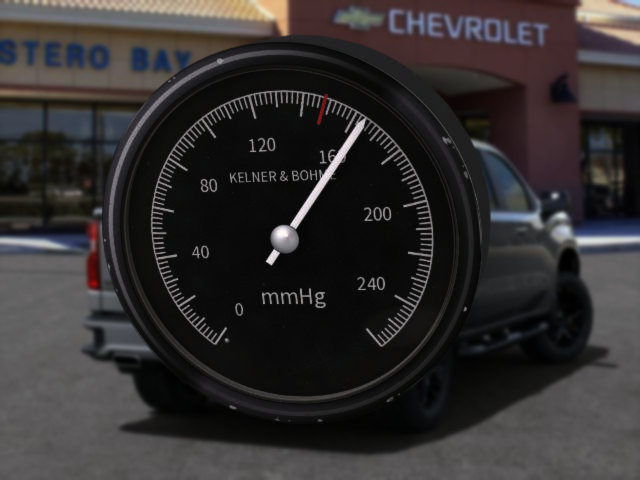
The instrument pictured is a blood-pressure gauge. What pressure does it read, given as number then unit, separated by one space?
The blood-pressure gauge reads 164 mmHg
